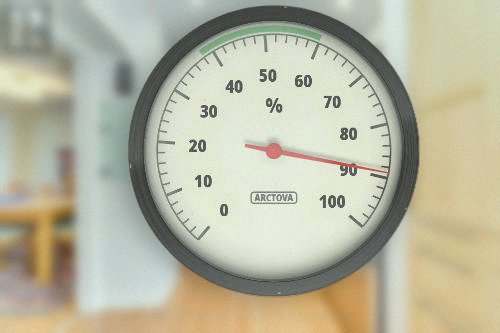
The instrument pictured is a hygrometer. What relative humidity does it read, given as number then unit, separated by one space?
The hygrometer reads 89 %
